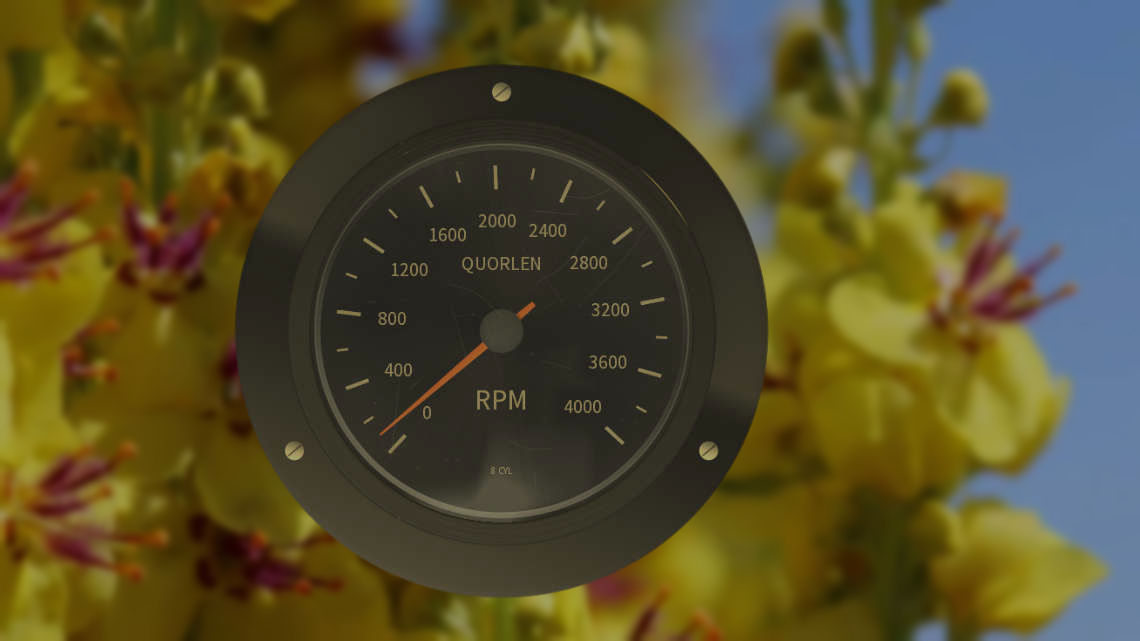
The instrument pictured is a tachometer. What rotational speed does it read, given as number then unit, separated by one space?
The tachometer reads 100 rpm
